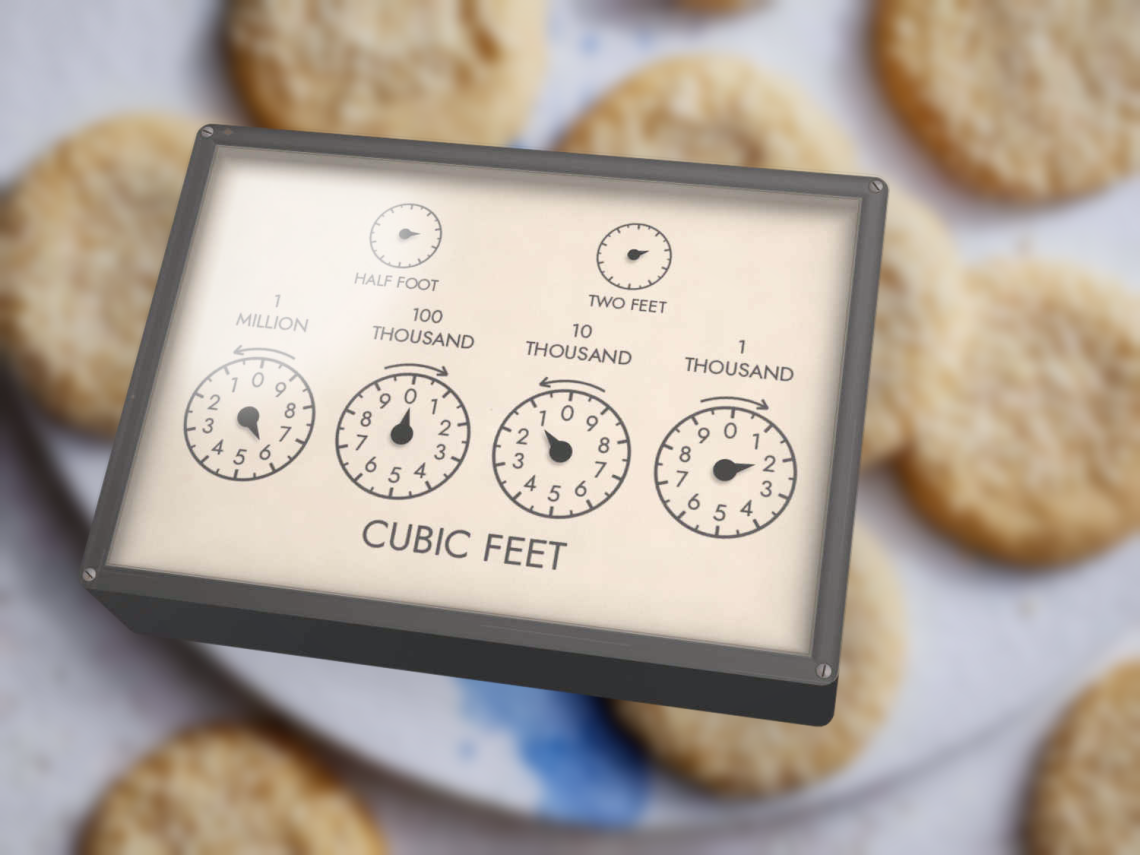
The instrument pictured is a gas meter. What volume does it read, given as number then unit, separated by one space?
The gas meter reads 601200 ft³
